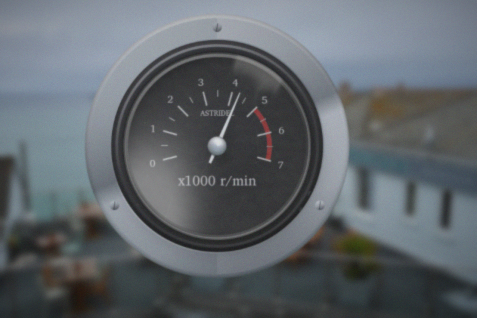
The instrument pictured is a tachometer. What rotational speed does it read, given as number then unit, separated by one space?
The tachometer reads 4250 rpm
